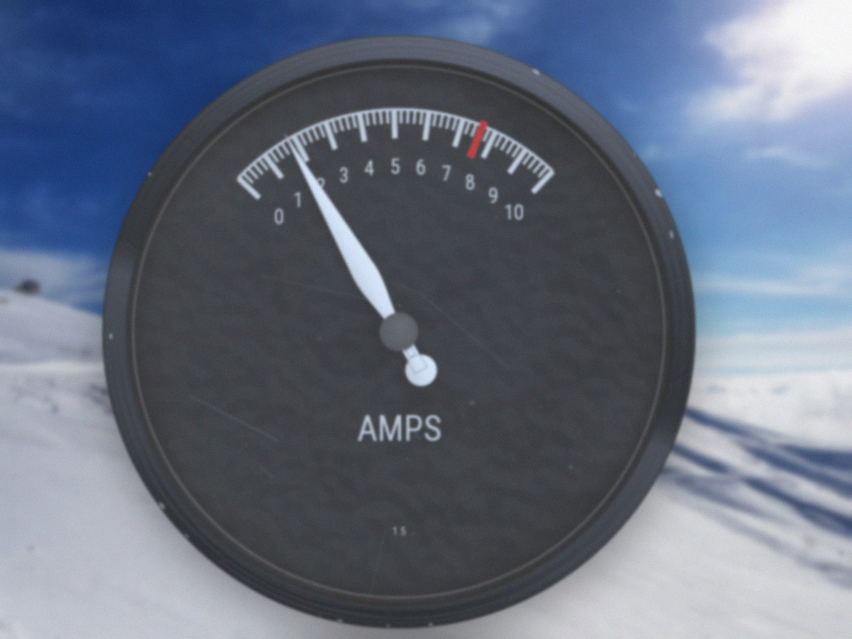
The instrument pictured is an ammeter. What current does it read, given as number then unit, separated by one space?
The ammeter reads 1.8 A
